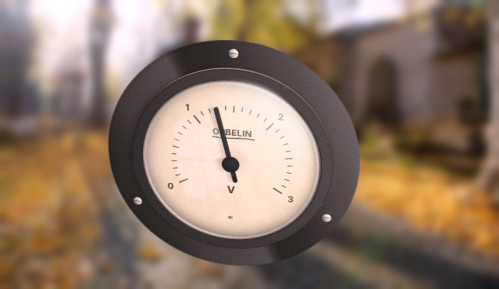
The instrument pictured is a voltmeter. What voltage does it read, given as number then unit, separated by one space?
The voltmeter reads 1.3 V
